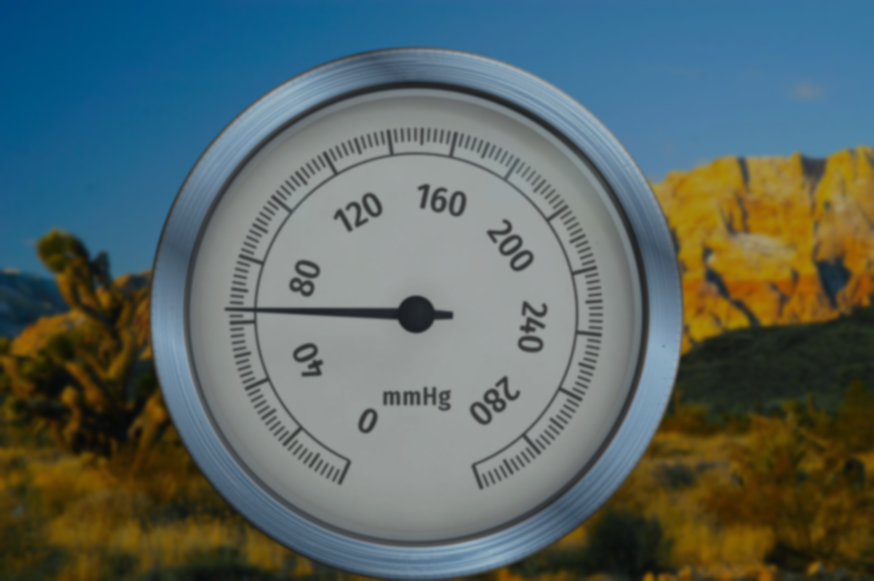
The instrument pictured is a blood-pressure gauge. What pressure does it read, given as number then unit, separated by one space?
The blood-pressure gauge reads 64 mmHg
